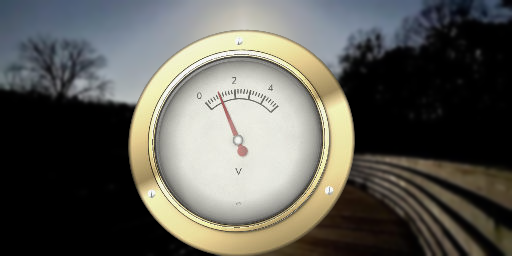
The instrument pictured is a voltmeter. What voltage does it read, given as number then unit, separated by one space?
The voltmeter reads 1 V
